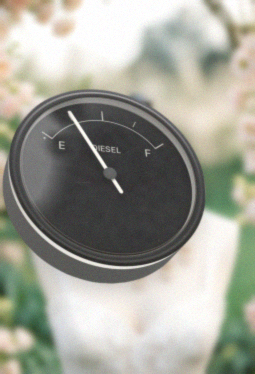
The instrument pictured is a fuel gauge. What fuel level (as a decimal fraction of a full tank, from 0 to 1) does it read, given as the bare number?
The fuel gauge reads 0.25
